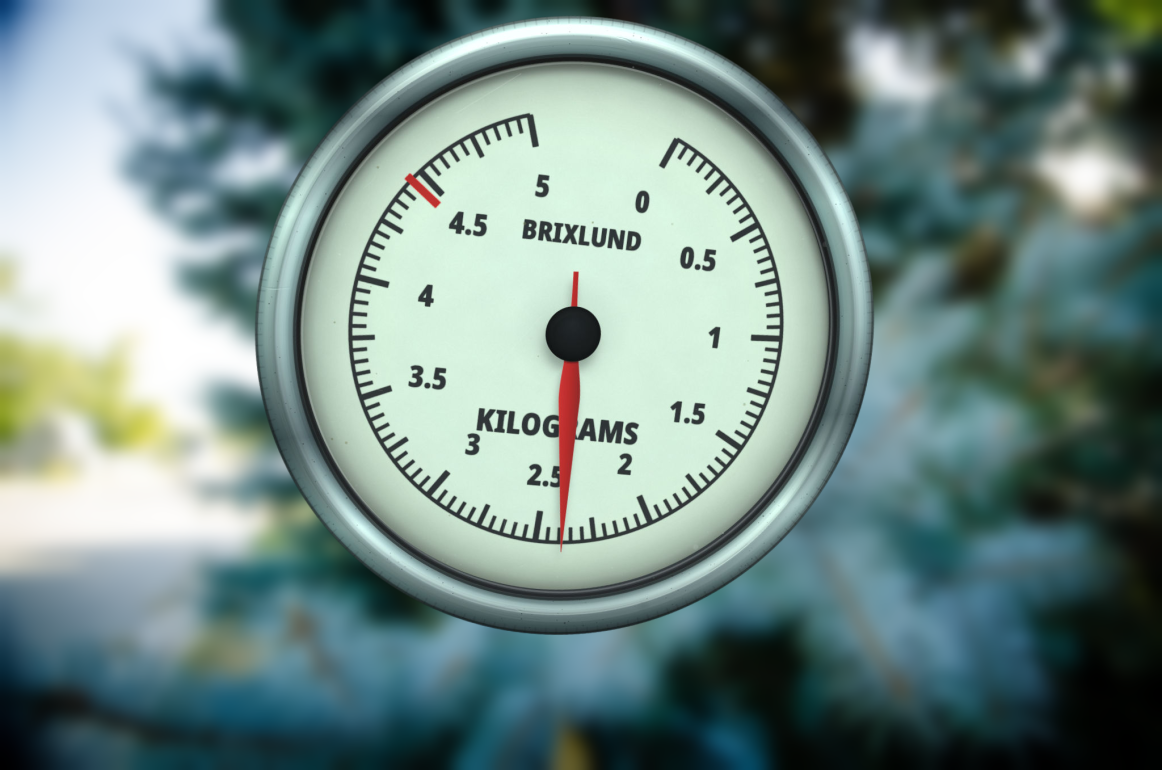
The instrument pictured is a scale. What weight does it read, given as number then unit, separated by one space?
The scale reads 2.4 kg
